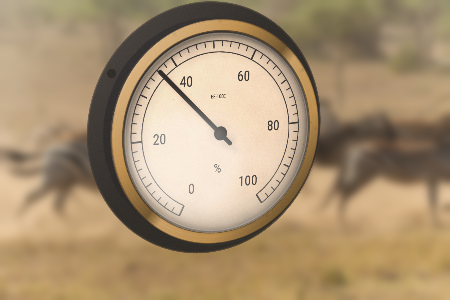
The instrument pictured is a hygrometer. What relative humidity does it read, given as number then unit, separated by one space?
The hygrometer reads 36 %
